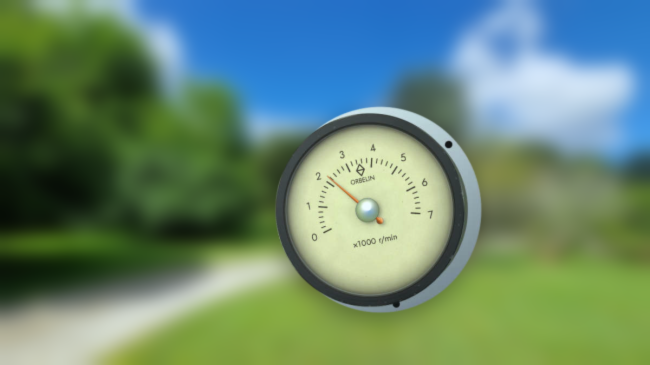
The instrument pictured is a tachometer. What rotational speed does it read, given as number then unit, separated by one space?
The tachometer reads 2200 rpm
